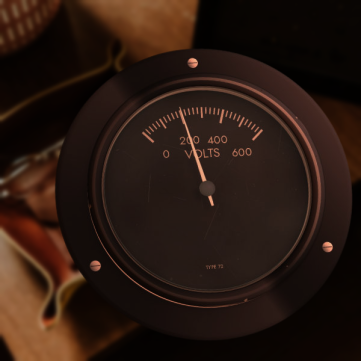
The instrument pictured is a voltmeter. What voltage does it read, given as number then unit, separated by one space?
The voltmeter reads 200 V
